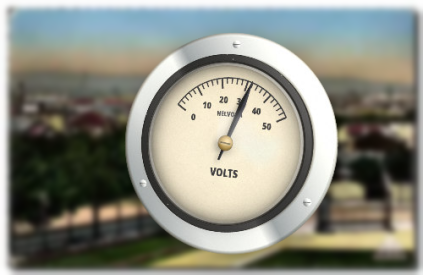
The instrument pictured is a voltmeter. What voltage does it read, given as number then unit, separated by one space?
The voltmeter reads 32 V
